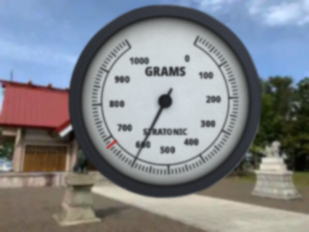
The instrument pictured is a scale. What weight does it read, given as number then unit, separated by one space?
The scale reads 600 g
